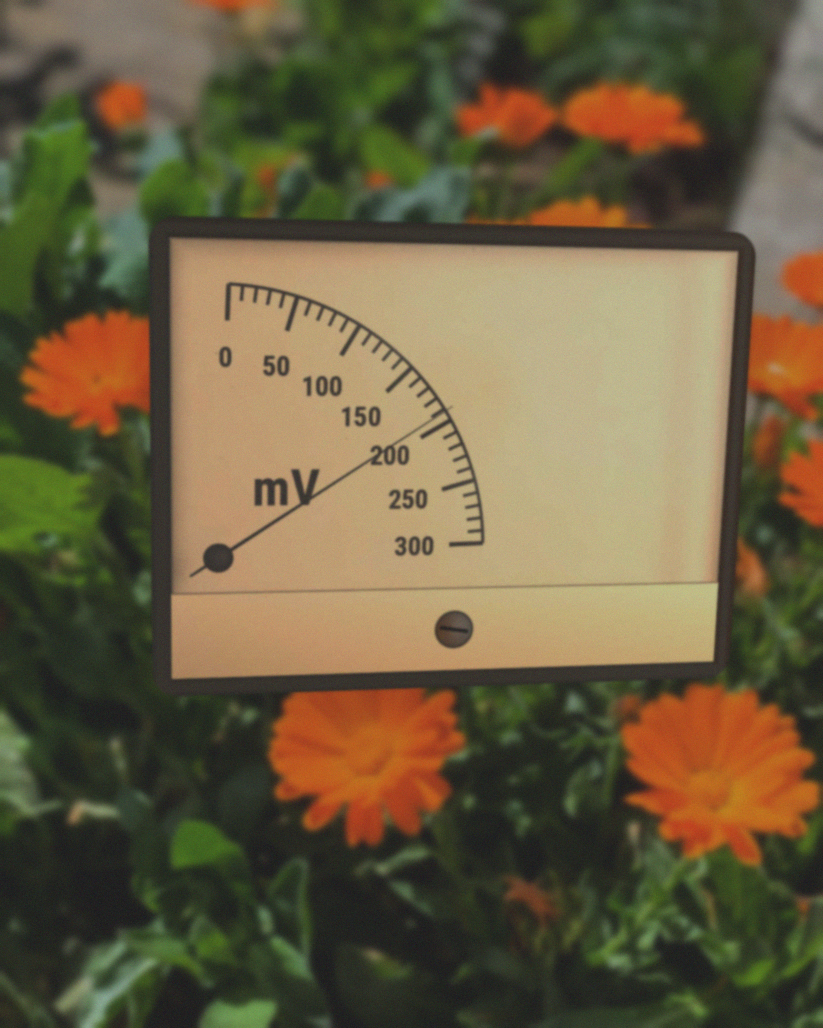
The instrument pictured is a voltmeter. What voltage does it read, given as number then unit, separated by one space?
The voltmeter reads 190 mV
